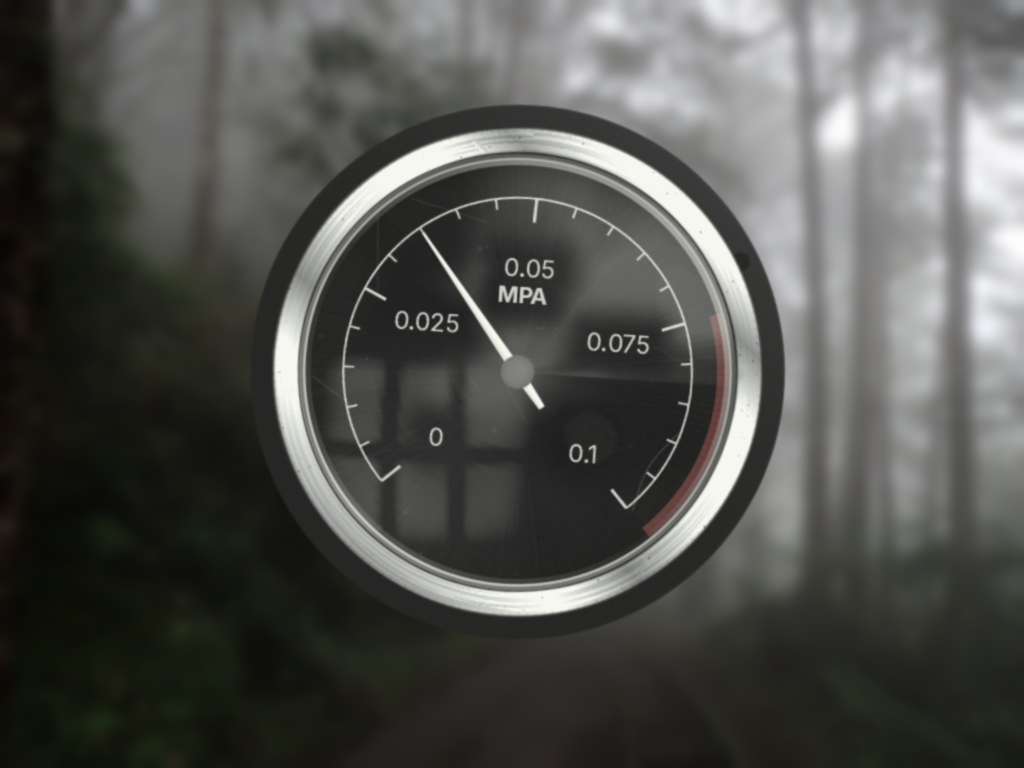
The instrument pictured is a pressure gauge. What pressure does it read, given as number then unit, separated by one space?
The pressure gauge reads 0.035 MPa
